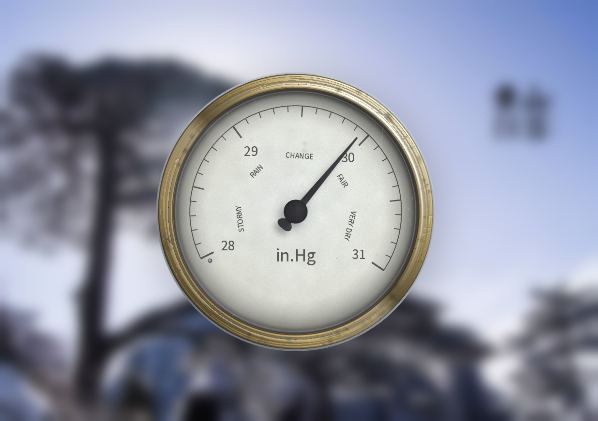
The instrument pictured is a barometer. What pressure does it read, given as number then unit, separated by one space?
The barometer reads 29.95 inHg
